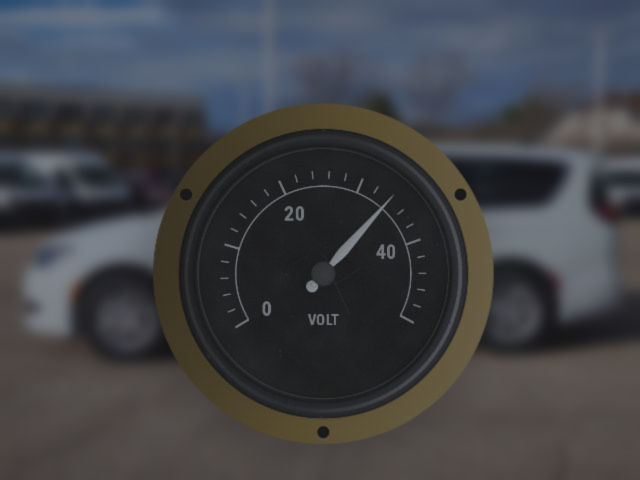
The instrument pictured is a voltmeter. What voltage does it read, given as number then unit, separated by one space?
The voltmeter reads 34 V
